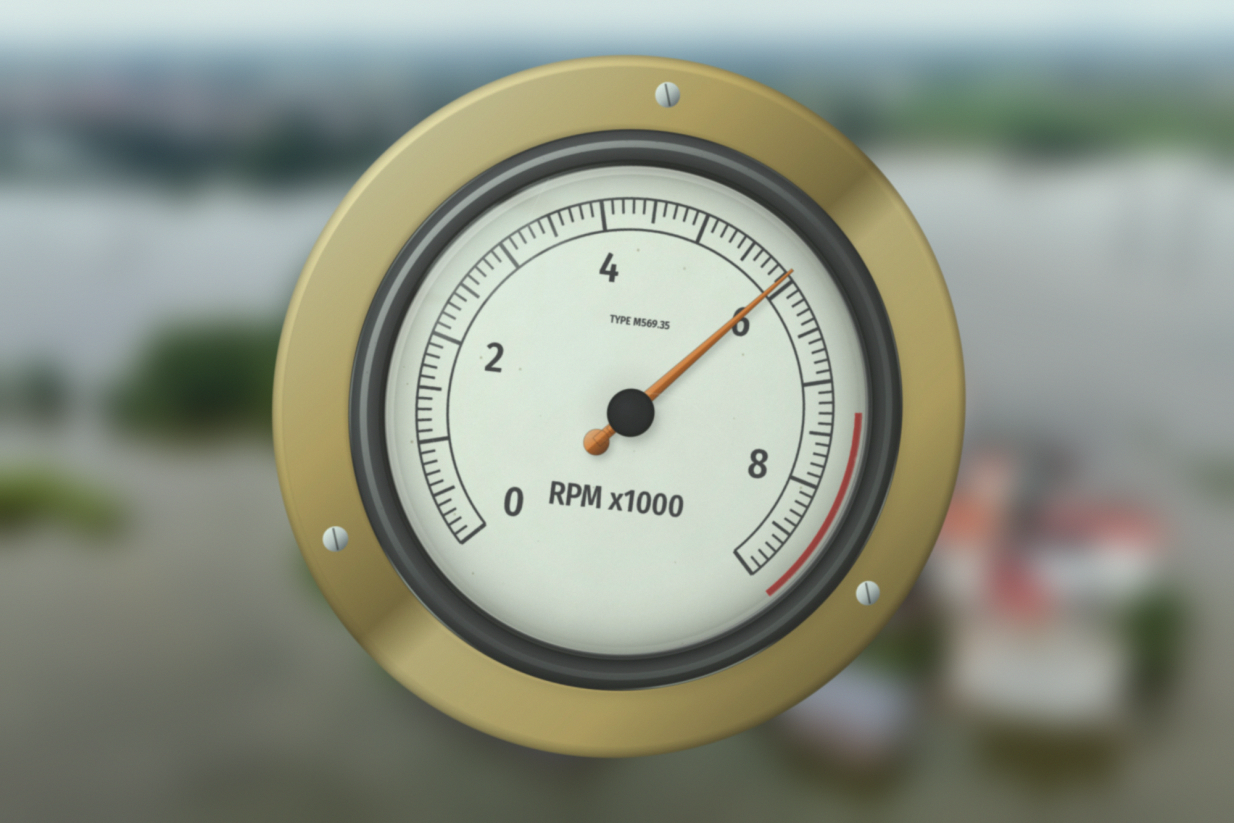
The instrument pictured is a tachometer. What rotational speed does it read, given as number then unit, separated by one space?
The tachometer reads 5900 rpm
